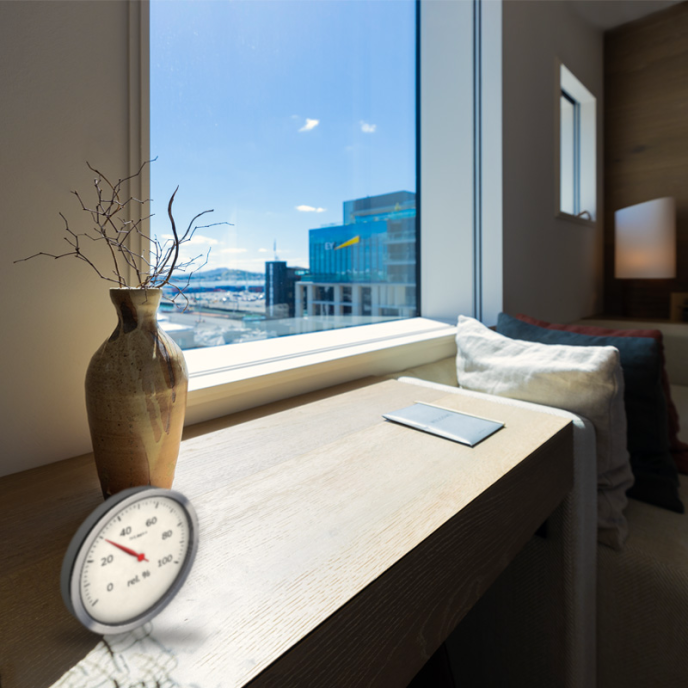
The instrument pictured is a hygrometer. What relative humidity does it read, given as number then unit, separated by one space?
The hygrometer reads 30 %
